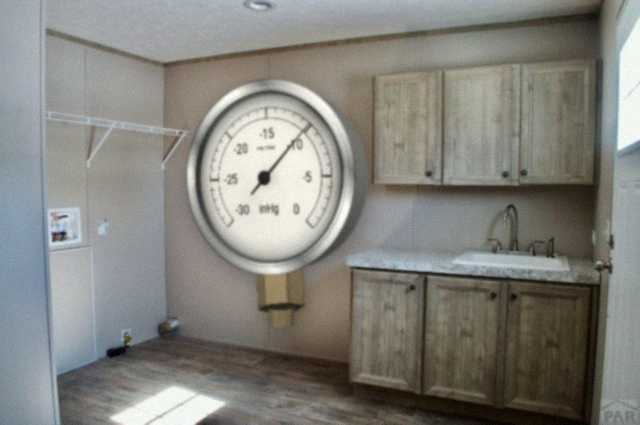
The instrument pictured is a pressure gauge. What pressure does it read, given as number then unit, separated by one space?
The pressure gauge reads -10 inHg
